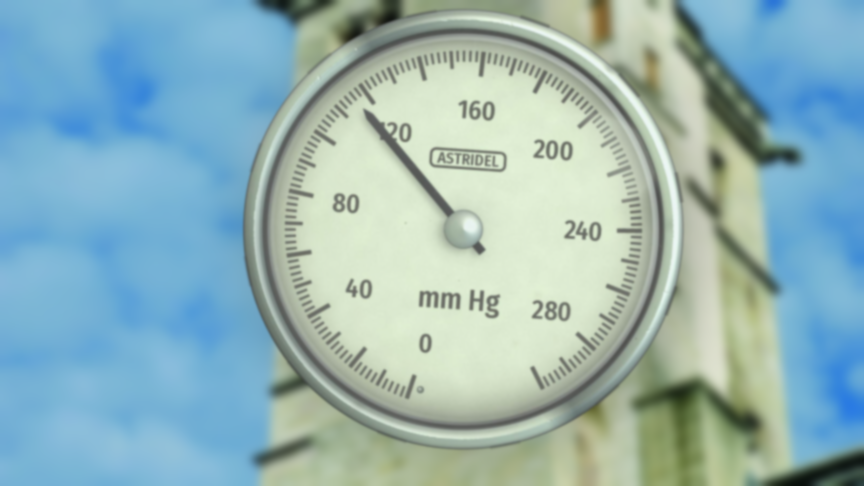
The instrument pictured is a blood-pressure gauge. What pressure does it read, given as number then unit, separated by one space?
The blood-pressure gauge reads 116 mmHg
